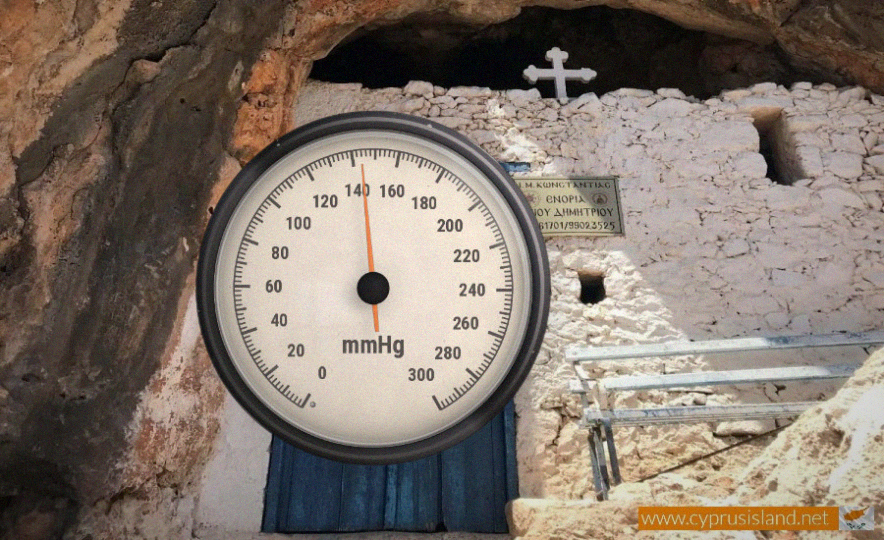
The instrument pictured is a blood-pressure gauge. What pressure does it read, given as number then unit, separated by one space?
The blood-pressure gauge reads 144 mmHg
